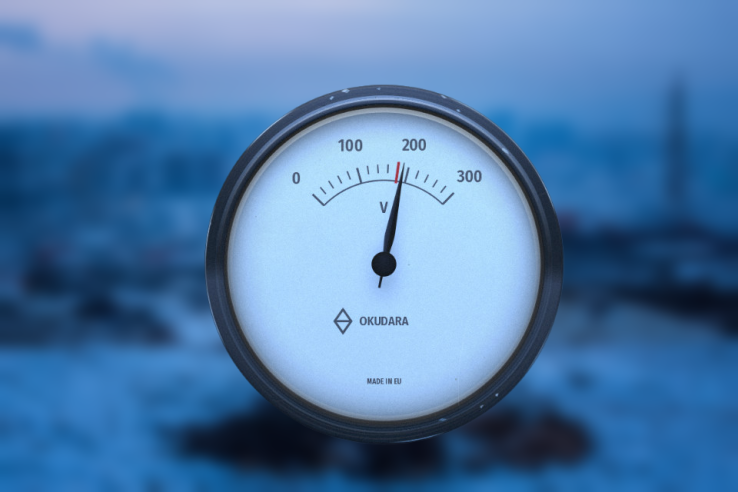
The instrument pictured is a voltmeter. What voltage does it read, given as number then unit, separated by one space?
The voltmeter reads 190 V
